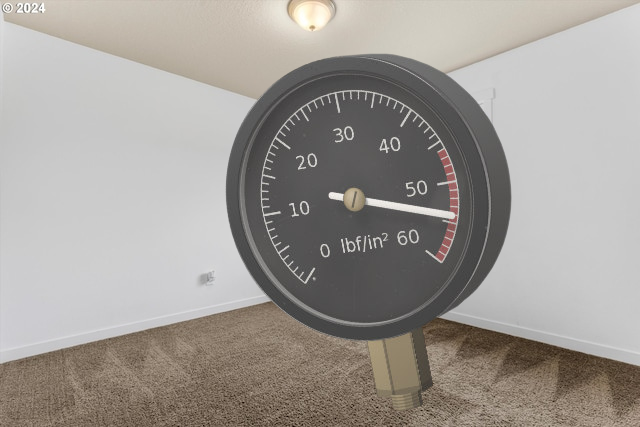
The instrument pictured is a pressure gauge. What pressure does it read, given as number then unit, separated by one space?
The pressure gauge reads 54 psi
